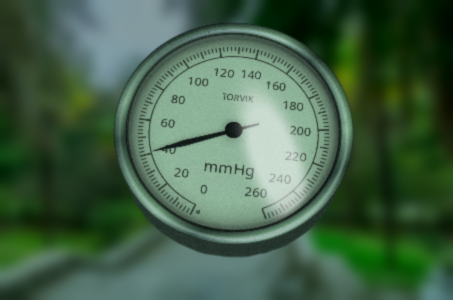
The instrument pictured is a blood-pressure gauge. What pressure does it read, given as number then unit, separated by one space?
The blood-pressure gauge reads 40 mmHg
